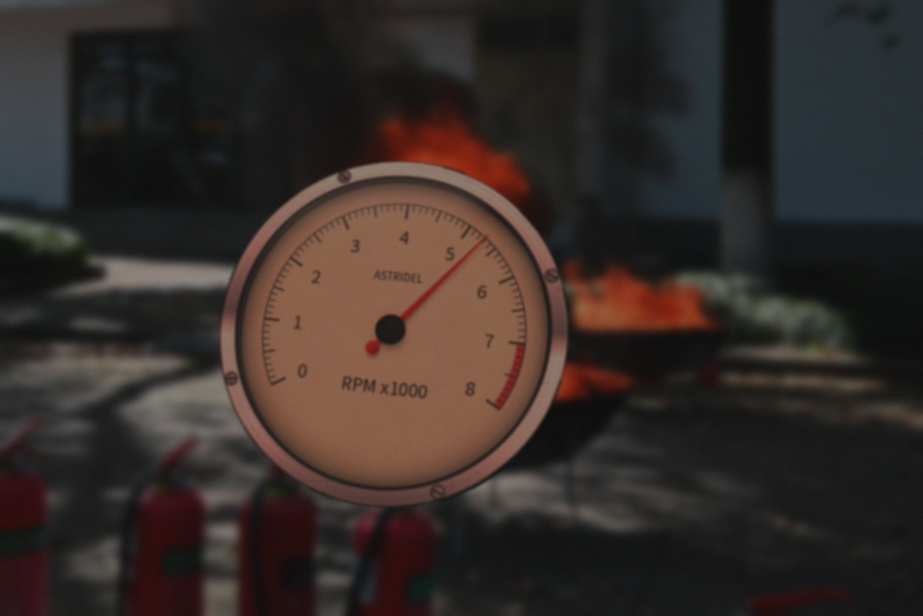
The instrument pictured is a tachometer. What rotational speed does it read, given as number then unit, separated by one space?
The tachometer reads 5300 rpm
